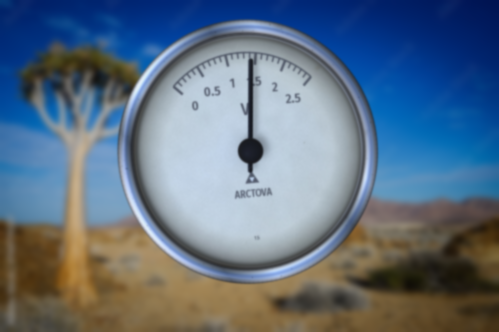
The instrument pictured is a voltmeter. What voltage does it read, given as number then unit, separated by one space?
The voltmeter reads 1.4 V
